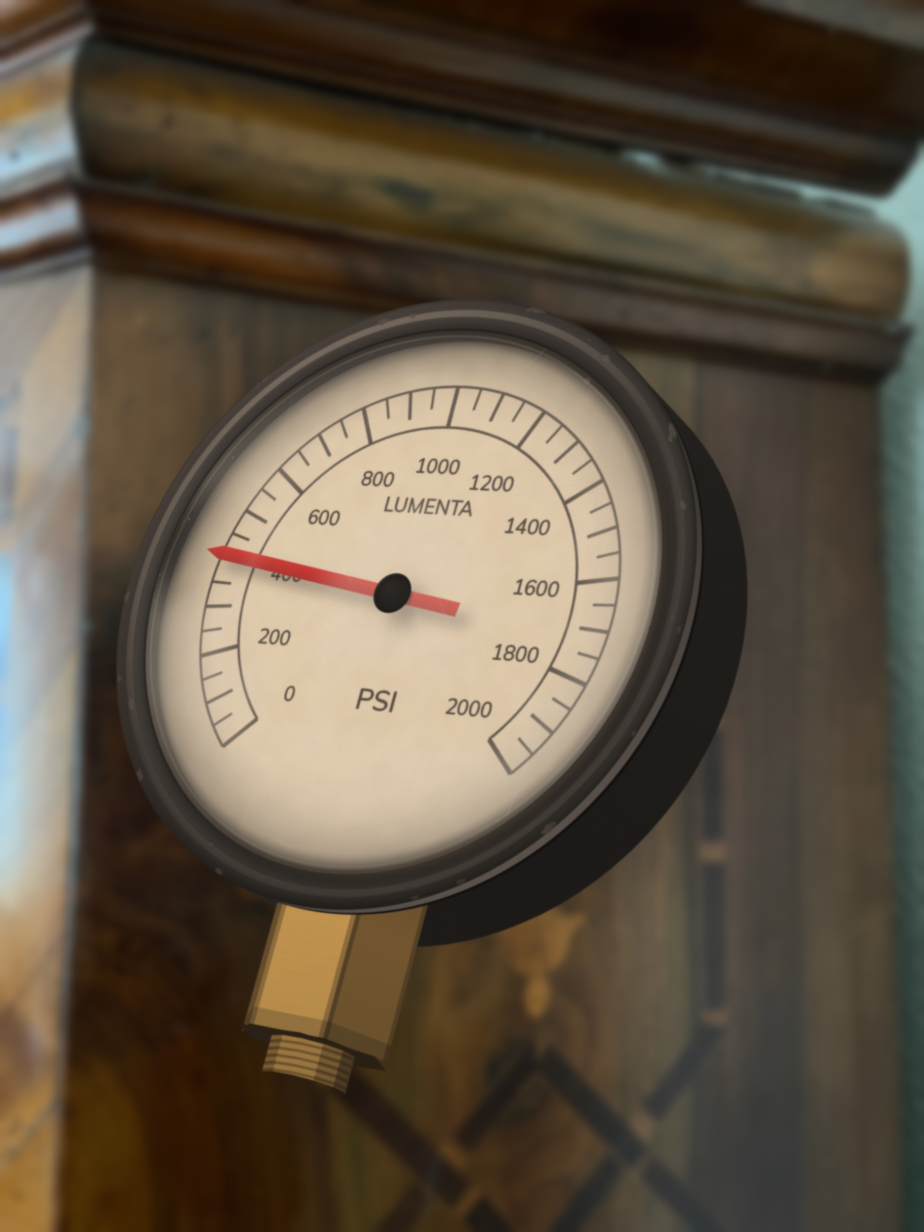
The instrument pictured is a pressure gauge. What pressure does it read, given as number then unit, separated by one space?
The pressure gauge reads 400 psi
